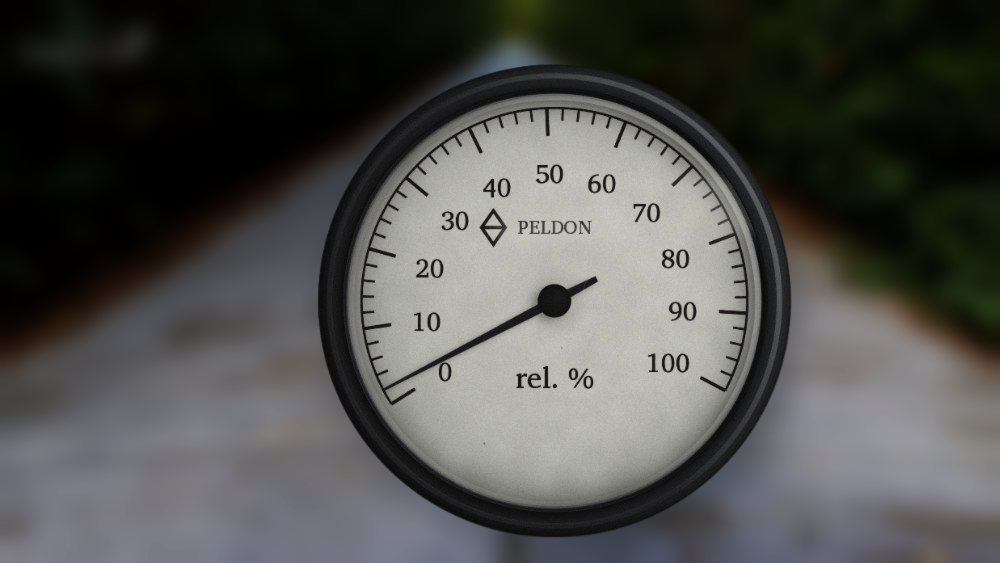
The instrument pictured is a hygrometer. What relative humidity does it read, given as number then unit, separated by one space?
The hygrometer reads 2 %
